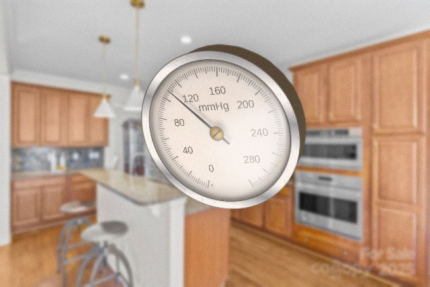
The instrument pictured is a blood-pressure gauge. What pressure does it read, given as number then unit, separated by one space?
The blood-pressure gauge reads 110 mmHg
